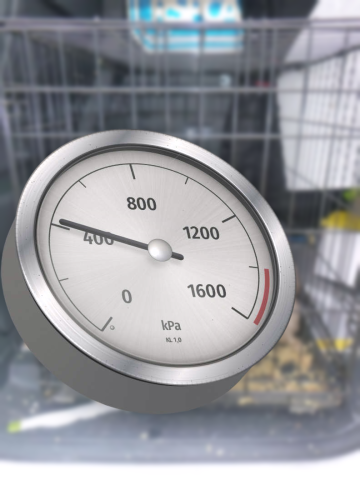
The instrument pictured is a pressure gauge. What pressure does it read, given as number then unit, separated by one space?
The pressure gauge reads 400 kPa
